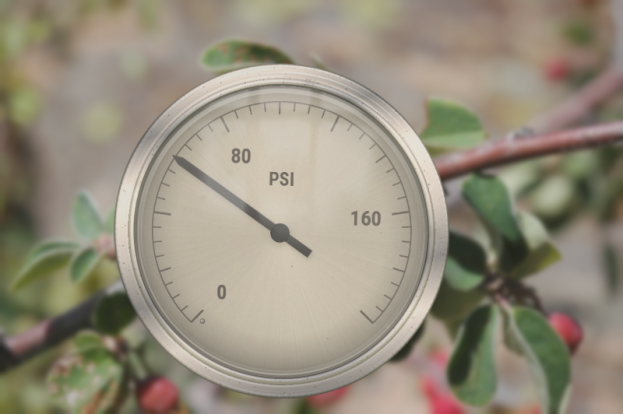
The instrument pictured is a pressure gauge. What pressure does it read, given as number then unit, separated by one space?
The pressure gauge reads 60 psi
